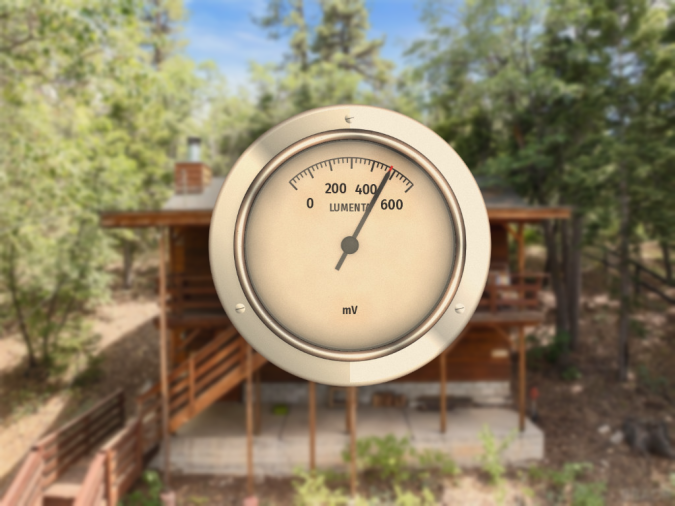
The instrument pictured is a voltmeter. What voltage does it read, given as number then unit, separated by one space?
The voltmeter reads 480 mV
